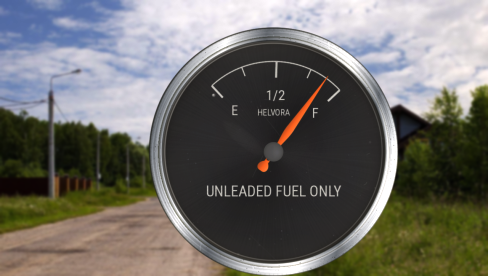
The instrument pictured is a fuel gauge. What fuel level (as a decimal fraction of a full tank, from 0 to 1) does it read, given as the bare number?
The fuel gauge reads 0.875
